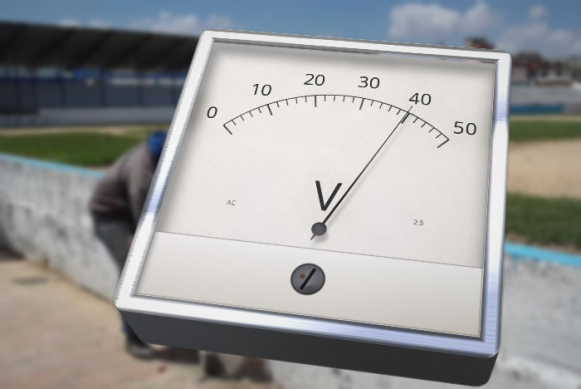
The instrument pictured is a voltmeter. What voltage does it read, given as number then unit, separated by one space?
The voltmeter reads 40 V
